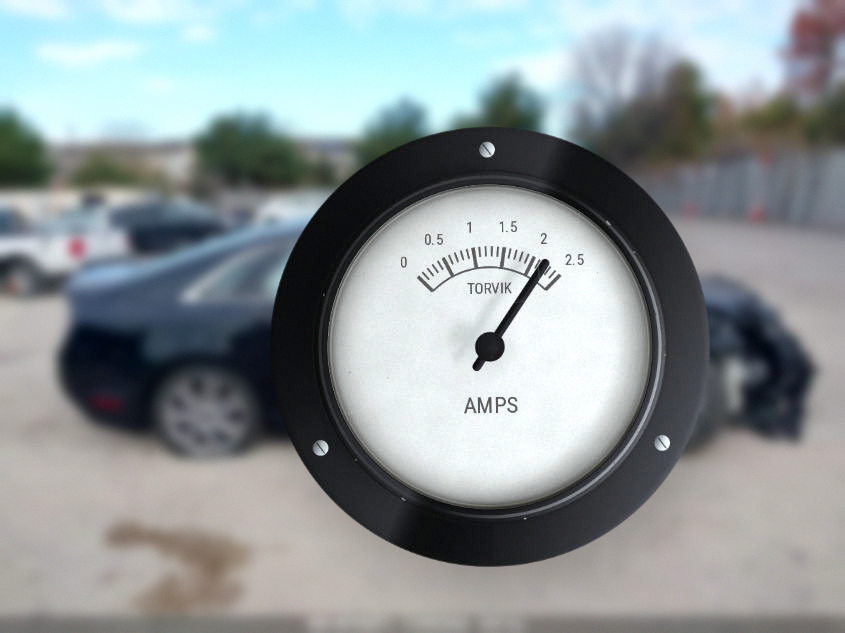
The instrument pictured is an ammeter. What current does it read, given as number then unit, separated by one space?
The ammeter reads 2.2 A
